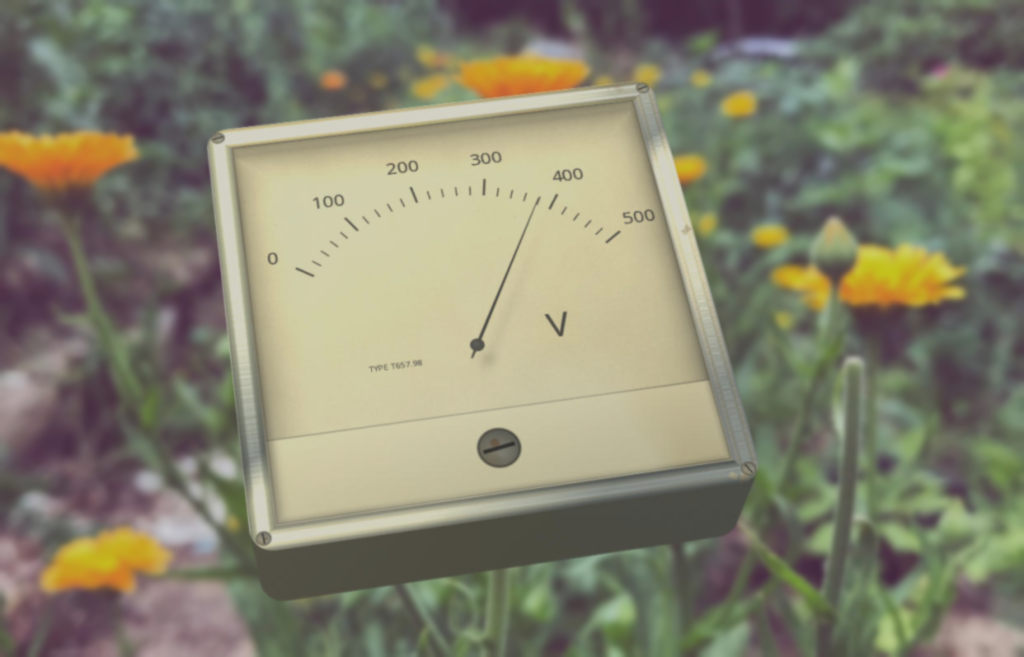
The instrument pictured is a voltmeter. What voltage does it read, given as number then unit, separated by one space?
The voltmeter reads 380 V
